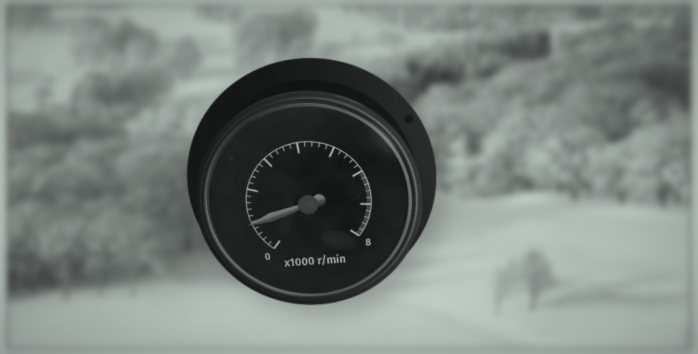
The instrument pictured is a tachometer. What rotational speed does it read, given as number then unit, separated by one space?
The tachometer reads 1000 rpm
